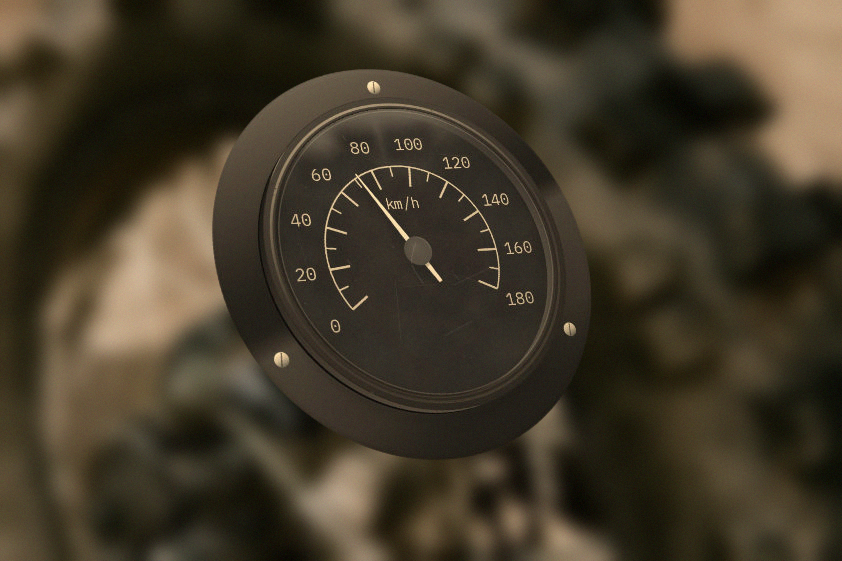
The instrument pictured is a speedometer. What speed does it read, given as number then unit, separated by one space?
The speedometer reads 70 km/h
